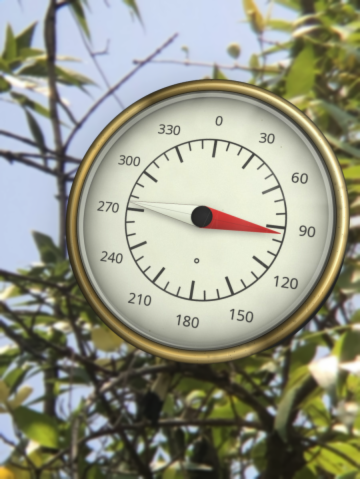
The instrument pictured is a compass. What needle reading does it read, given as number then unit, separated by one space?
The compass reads 95 °
